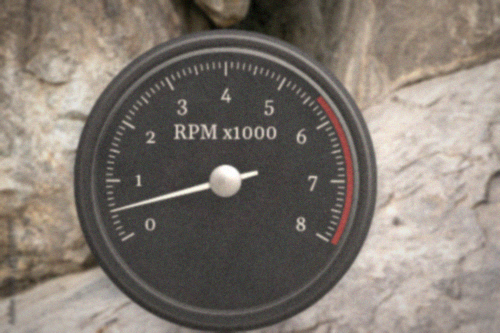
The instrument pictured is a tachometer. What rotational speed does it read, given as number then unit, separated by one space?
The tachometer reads 500 rpm
